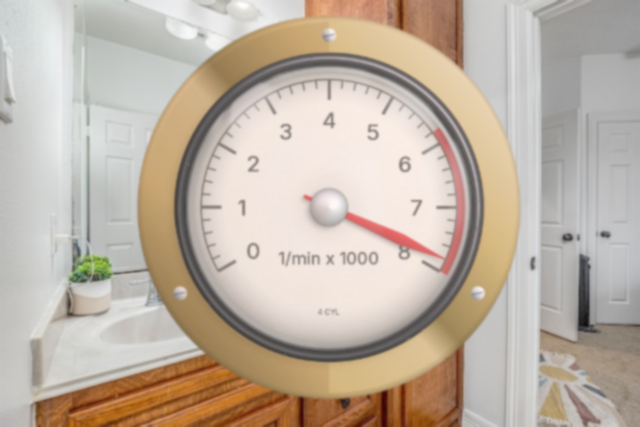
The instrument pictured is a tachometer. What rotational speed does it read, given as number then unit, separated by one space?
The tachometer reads 7800 rpm
